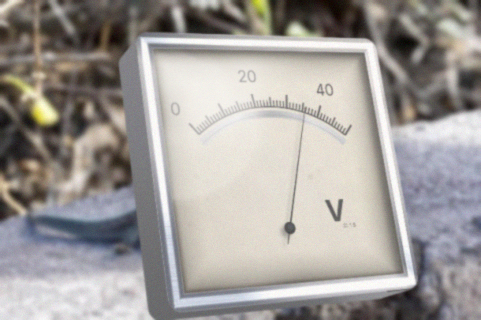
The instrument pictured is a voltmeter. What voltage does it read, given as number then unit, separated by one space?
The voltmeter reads 35 V
